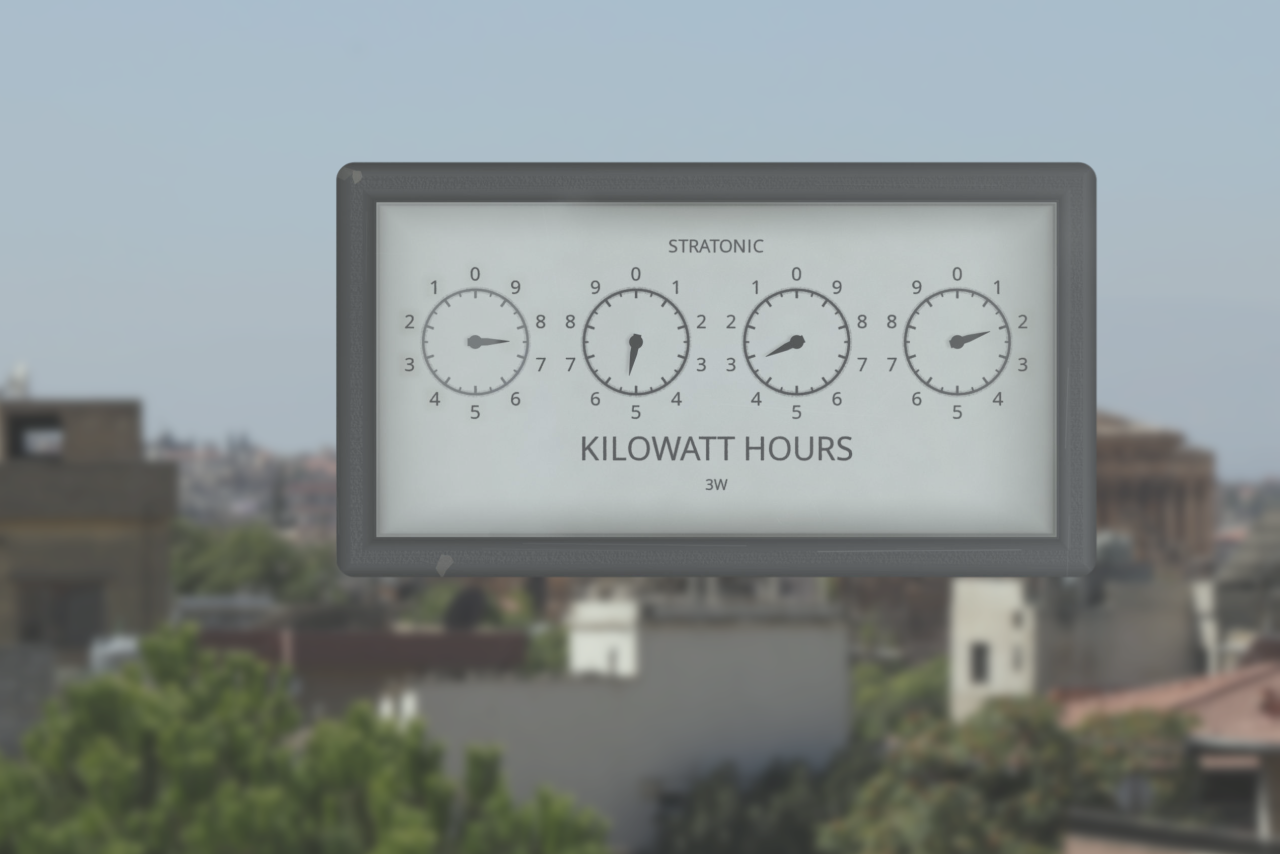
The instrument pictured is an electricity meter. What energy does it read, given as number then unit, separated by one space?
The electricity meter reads 7532 kWh
